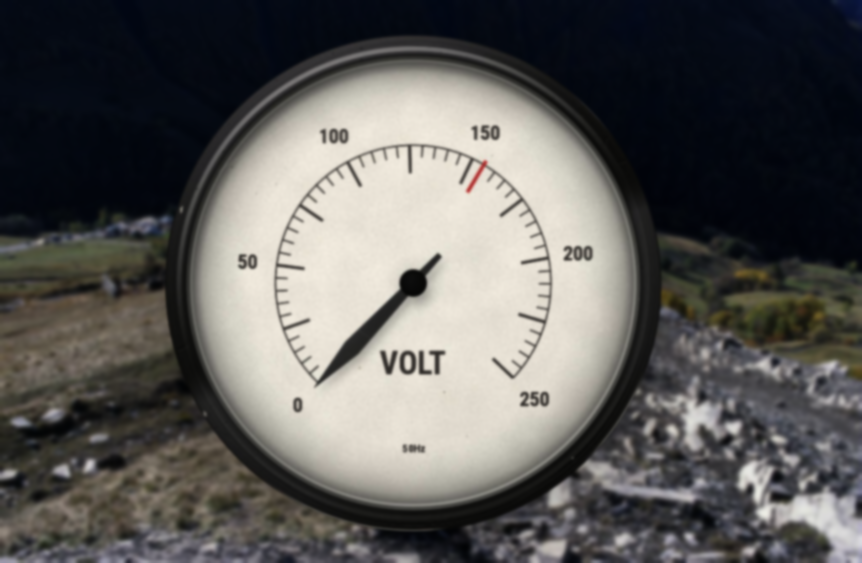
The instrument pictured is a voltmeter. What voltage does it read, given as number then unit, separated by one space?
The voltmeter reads 0 V
